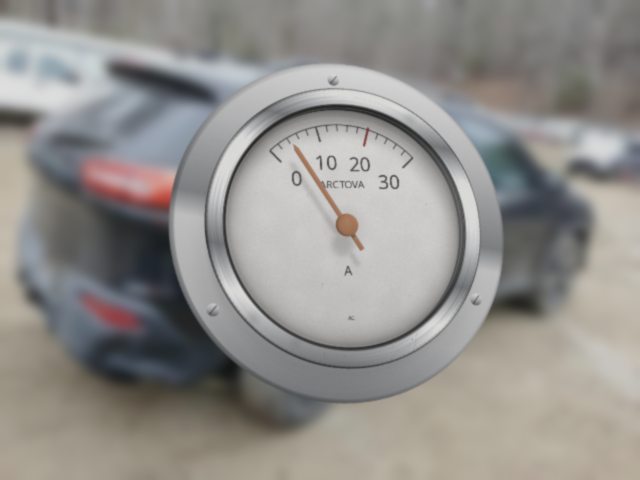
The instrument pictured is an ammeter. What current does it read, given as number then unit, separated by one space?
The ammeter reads 4 A
